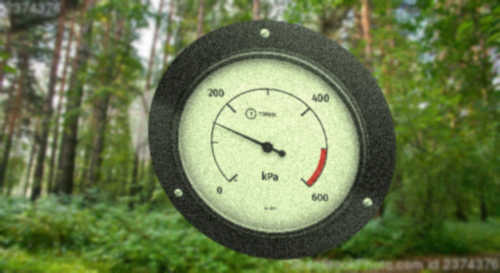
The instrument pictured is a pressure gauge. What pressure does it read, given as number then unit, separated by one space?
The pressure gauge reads 150 kPa
